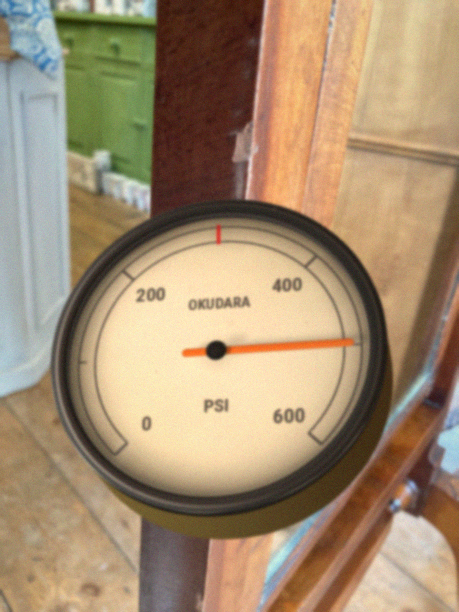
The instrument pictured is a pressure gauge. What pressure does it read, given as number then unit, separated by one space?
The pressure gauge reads 500 psi
